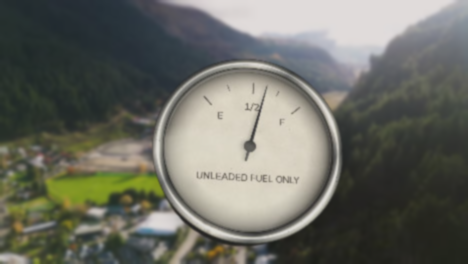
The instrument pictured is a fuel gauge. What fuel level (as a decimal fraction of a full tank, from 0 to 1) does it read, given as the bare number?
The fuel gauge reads 0.625
